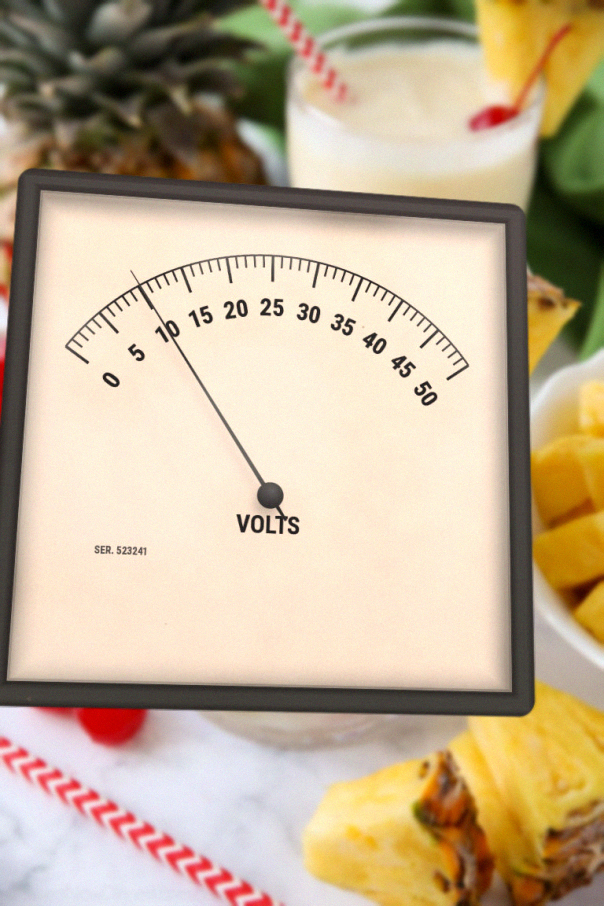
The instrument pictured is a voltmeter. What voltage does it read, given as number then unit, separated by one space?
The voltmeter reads 10 V
